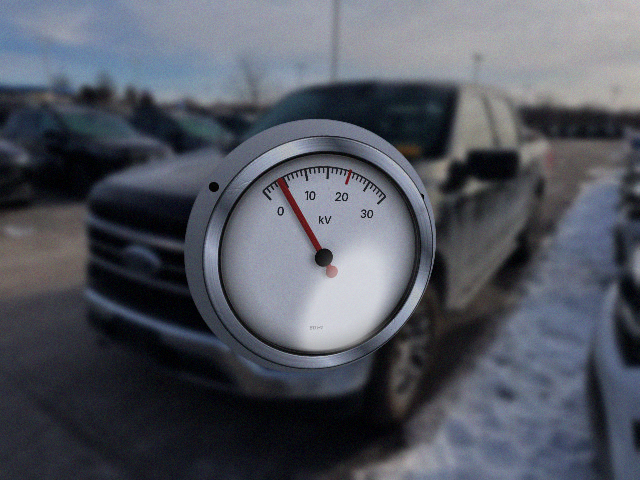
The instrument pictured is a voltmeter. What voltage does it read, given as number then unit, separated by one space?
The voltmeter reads 4 kV
